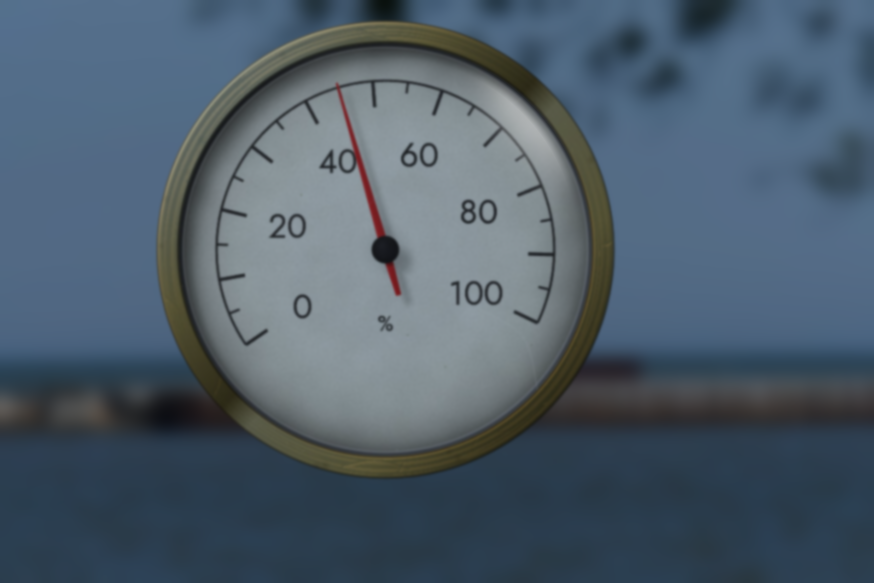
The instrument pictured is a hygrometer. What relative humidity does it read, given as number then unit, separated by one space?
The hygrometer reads 45 %
